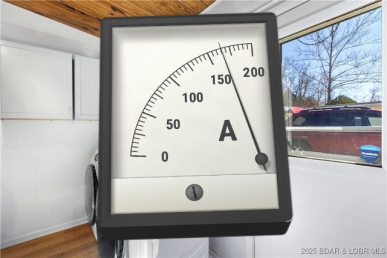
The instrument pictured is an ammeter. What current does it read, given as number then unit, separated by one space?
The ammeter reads 165 A
